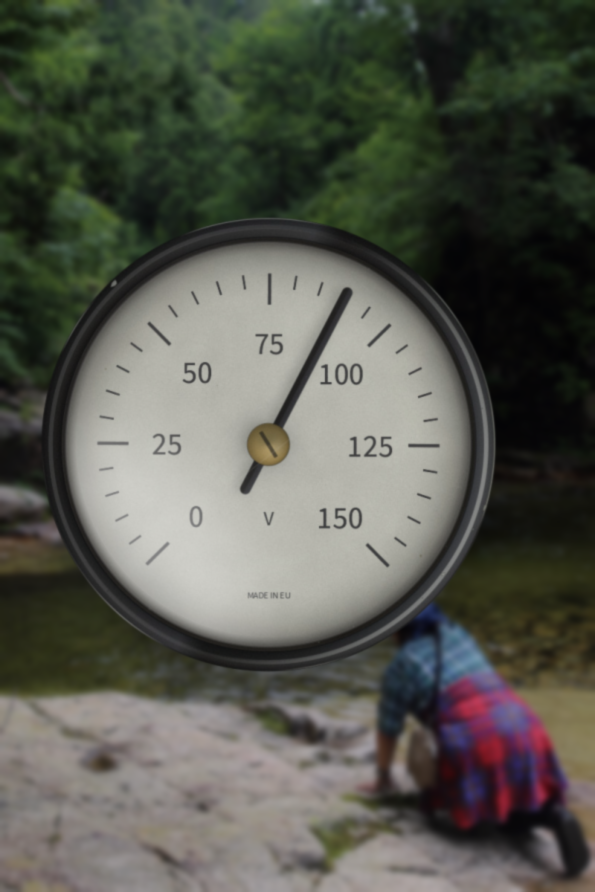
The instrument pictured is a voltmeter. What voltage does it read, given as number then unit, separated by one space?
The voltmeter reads 90 V
